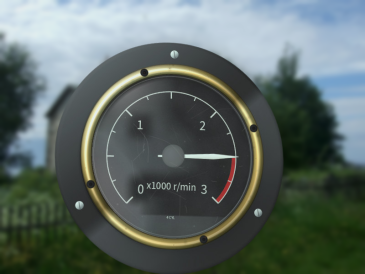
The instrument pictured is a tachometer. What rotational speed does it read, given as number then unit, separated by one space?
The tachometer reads 2500 rpm
